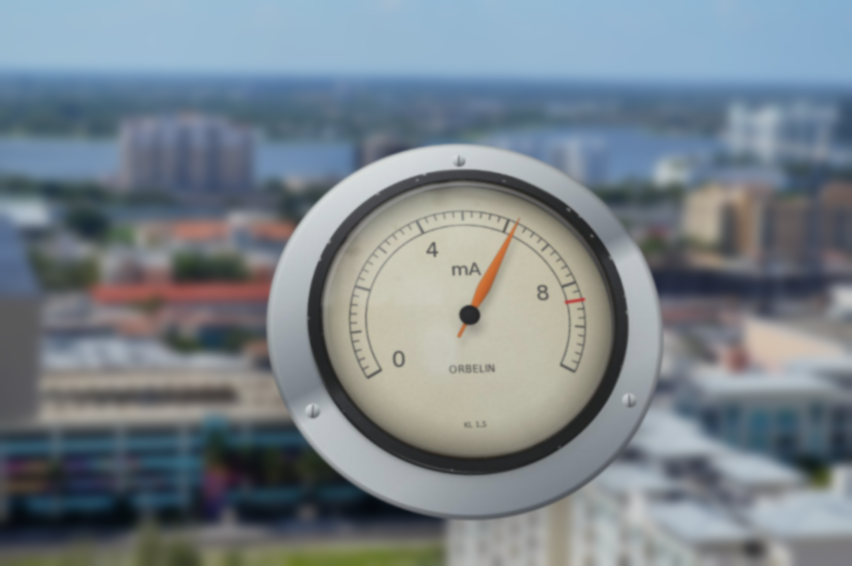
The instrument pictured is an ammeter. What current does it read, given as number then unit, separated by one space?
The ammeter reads 6.2 mA
